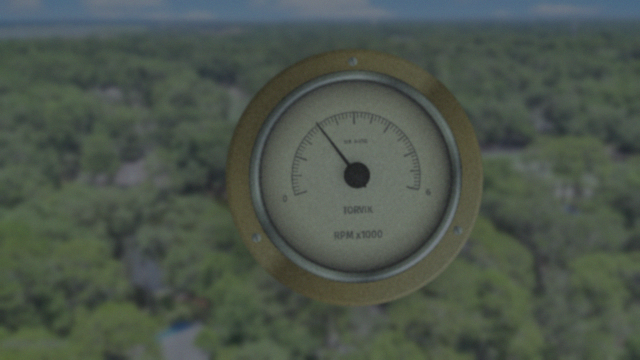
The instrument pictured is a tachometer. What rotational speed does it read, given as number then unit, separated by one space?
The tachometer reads 2000 rpm
